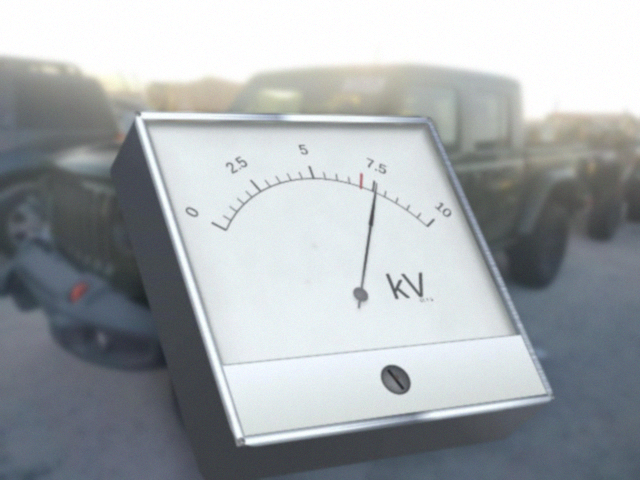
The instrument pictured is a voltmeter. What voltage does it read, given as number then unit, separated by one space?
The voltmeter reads 7.5 kV
